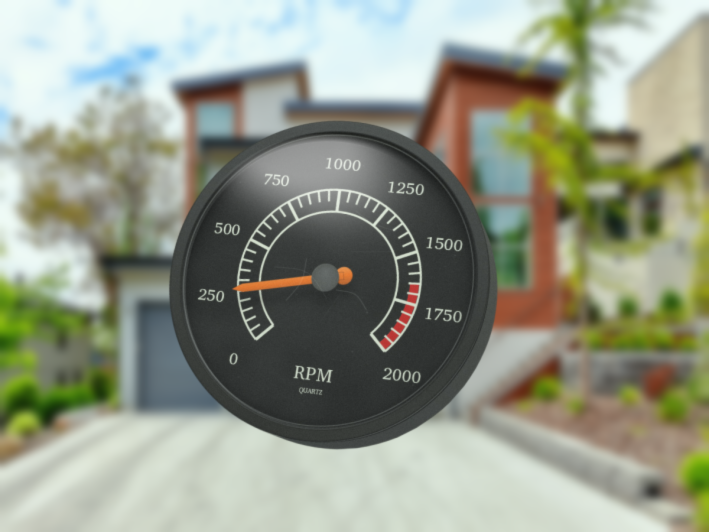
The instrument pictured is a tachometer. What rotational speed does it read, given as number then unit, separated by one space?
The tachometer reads 250 rpm
